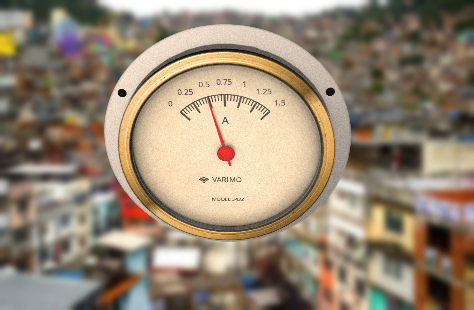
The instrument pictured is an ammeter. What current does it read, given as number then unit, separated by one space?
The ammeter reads 0.5 A
